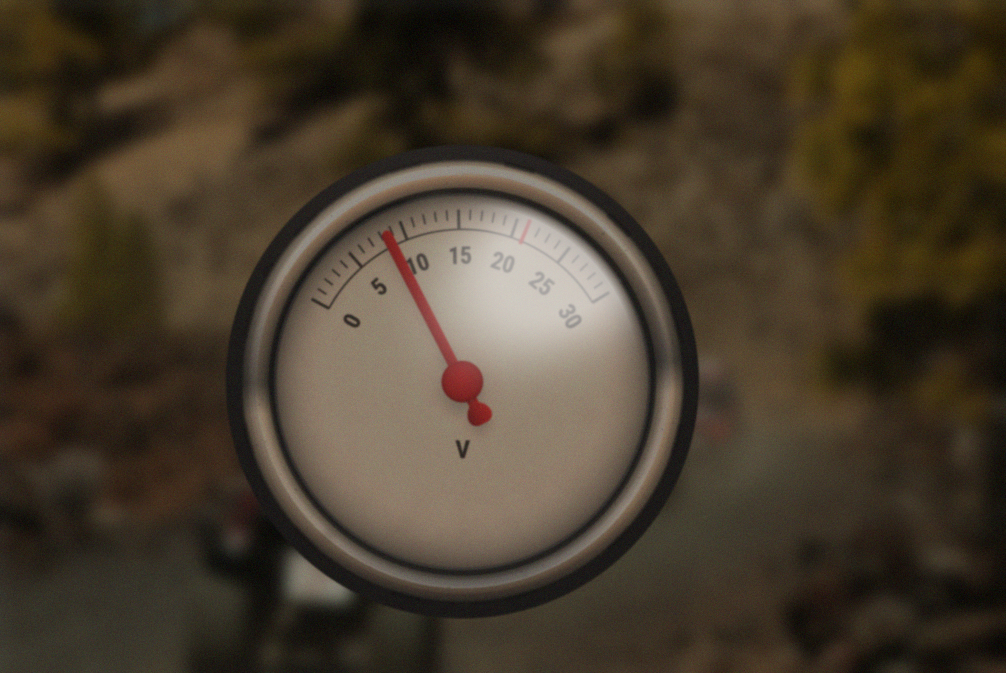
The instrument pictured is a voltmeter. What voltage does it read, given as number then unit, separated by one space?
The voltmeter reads 8.5 V
